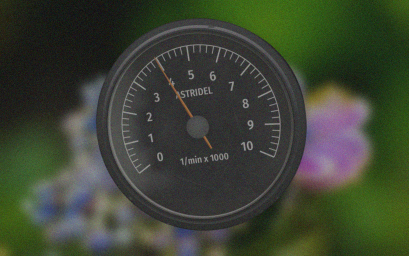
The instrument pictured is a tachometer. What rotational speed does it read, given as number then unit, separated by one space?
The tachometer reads 4000 rpm
